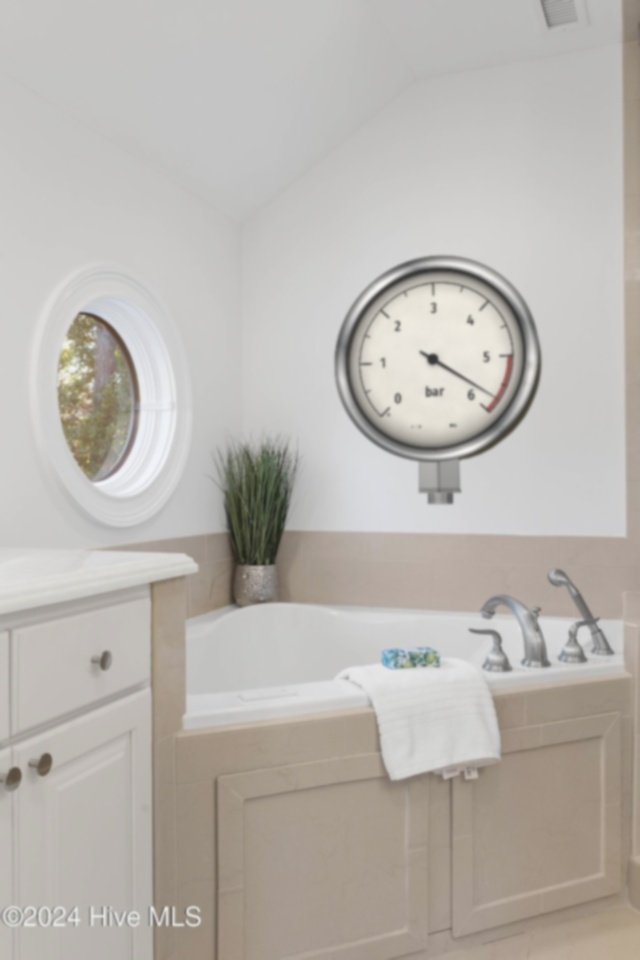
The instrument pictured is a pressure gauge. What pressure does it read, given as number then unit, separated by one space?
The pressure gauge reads 5.75 bar
